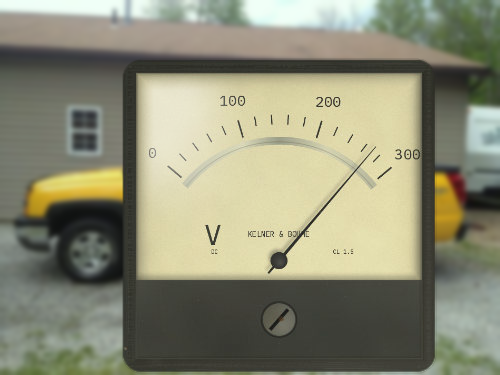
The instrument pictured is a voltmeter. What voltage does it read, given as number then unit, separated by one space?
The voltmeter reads 270 V
